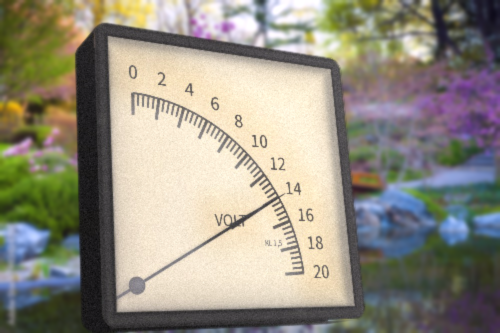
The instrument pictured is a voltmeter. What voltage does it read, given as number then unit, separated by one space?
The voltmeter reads 14 V
